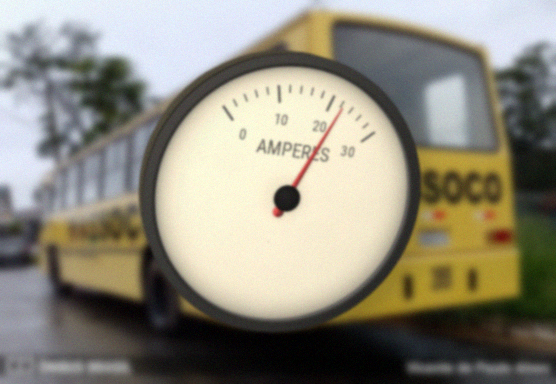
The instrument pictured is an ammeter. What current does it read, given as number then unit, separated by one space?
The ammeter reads 22 A
